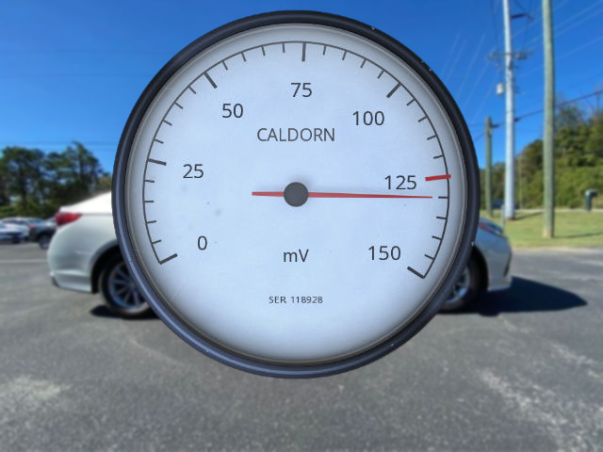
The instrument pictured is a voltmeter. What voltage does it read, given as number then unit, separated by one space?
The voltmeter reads 130 mV
